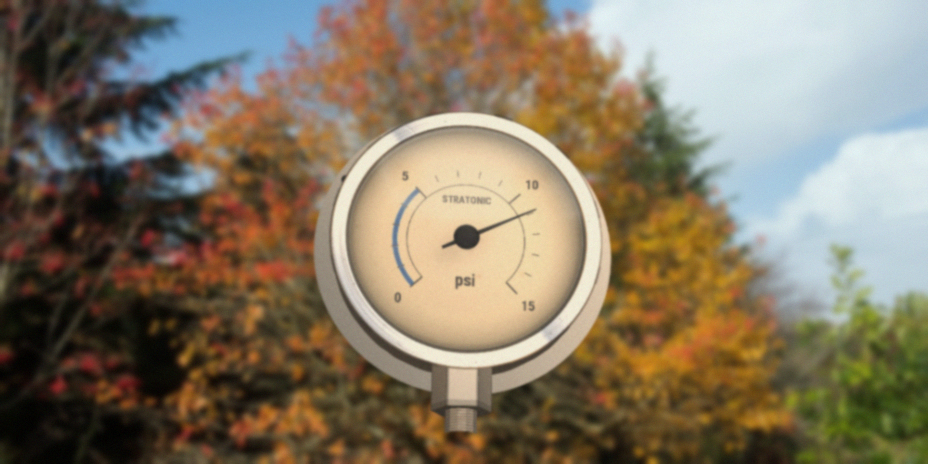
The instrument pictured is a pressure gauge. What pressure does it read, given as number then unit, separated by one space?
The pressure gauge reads 11 psi
